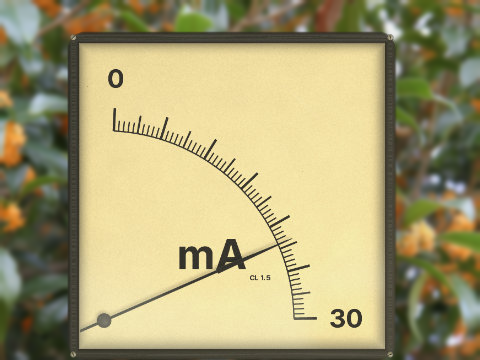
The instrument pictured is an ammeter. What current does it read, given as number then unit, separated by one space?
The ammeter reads 22 mA
